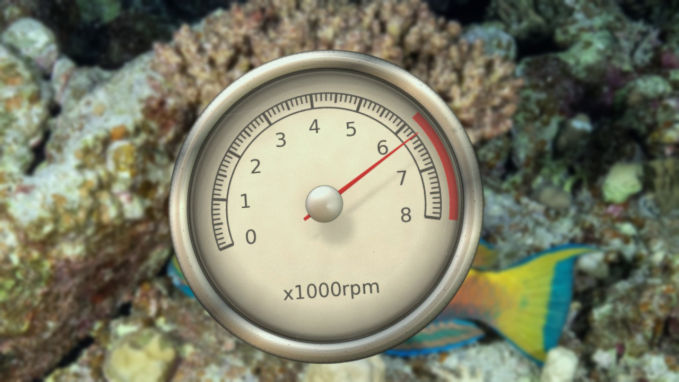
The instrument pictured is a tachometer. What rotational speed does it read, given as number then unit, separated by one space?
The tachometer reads 6300 rpm
